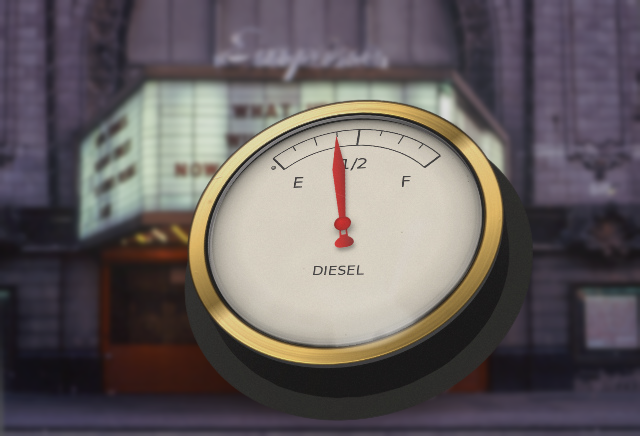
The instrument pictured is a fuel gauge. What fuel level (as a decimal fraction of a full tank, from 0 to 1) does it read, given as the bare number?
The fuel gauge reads 0.375
